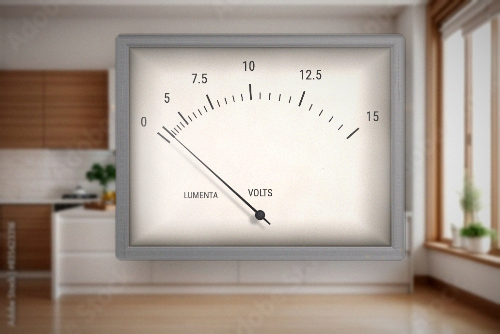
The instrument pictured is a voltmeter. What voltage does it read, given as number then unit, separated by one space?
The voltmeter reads 2.5 V
